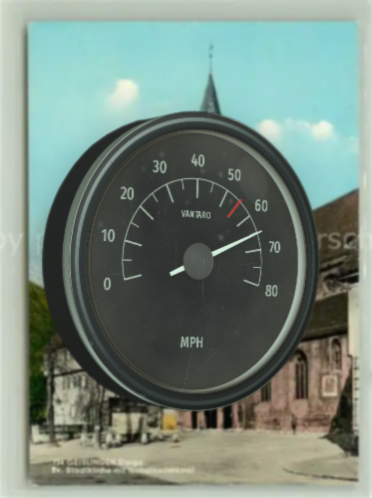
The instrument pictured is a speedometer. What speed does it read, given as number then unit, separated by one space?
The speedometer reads 65 mph
